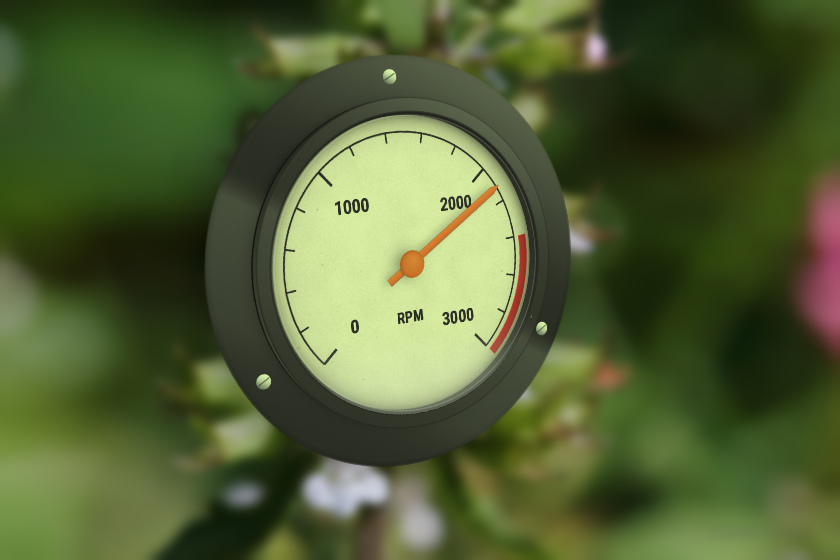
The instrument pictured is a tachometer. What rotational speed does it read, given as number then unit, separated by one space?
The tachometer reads 2100 rpm
